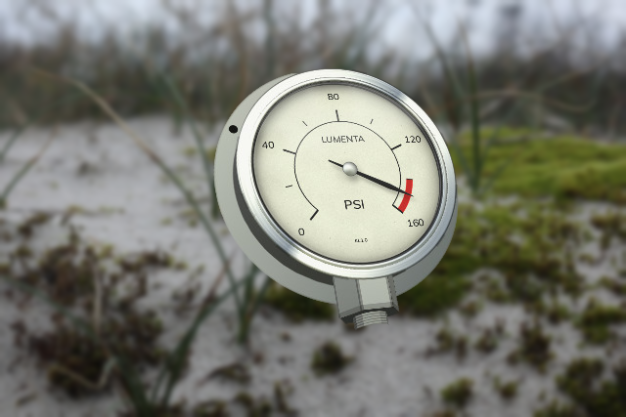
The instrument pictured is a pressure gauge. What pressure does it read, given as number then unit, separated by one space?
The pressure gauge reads 150 psi
